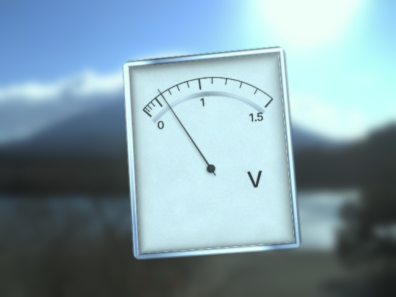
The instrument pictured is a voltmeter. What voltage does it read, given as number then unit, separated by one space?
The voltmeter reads 0.6 V
